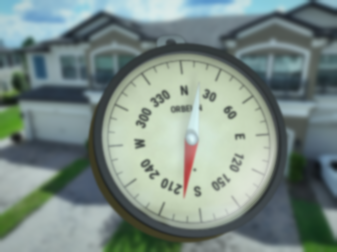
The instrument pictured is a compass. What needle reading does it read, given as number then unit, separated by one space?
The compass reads 195 °
